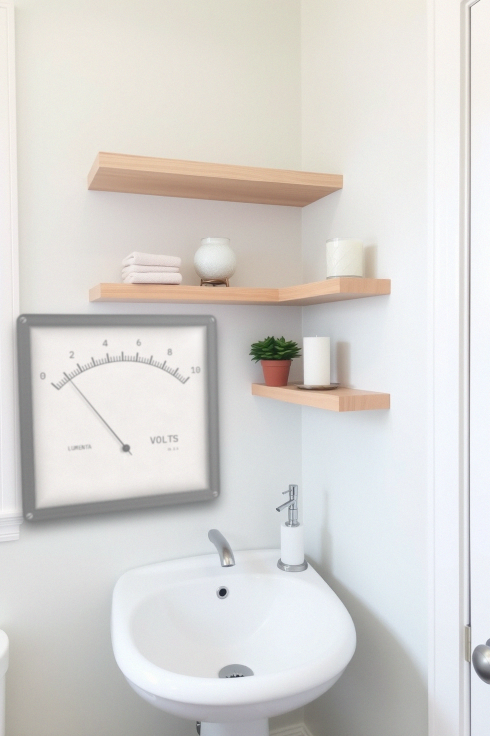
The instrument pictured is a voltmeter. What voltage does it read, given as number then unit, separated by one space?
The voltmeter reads 1 V
